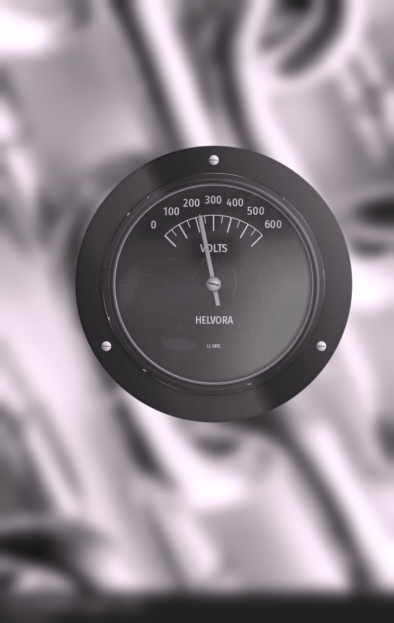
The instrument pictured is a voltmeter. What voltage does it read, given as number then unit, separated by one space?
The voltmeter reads 225 V
